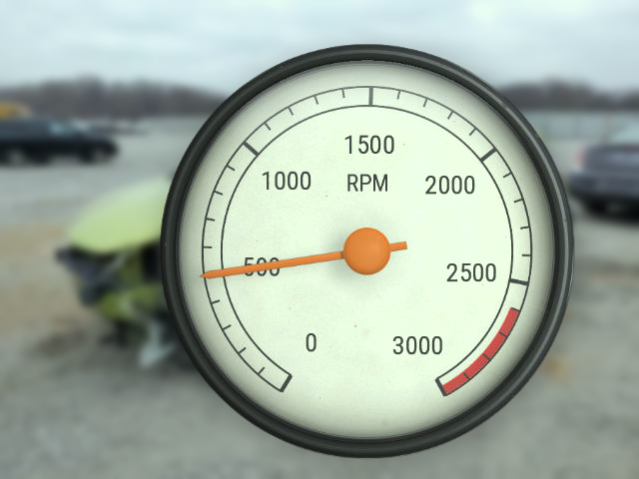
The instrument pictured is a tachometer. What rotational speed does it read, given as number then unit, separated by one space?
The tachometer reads 500 rpm
